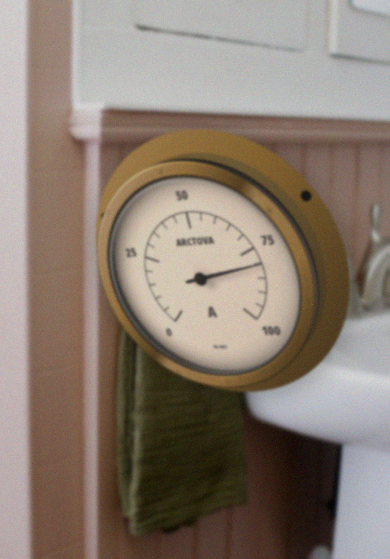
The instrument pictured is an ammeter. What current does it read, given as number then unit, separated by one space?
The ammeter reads 80 A
